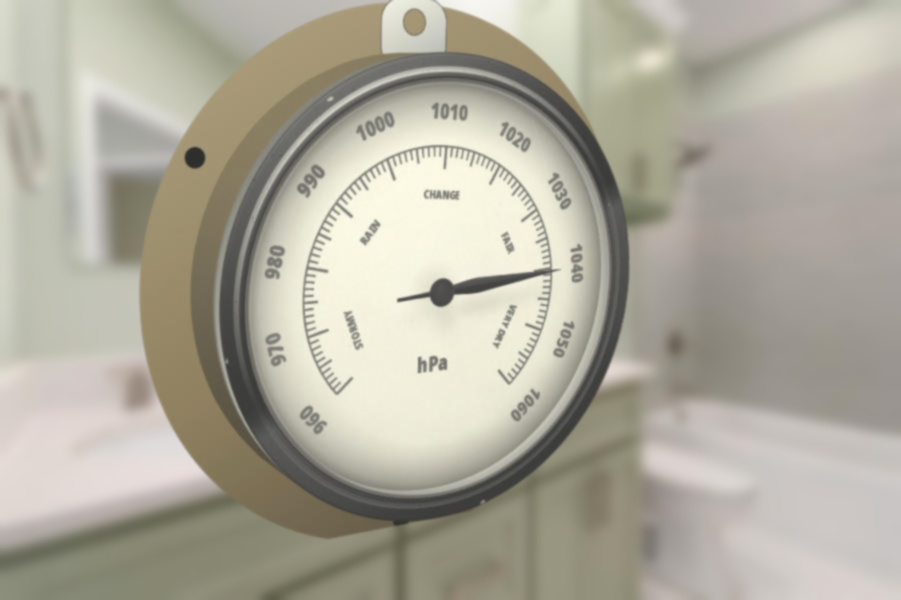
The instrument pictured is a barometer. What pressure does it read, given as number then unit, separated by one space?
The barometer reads 1040 hPa
